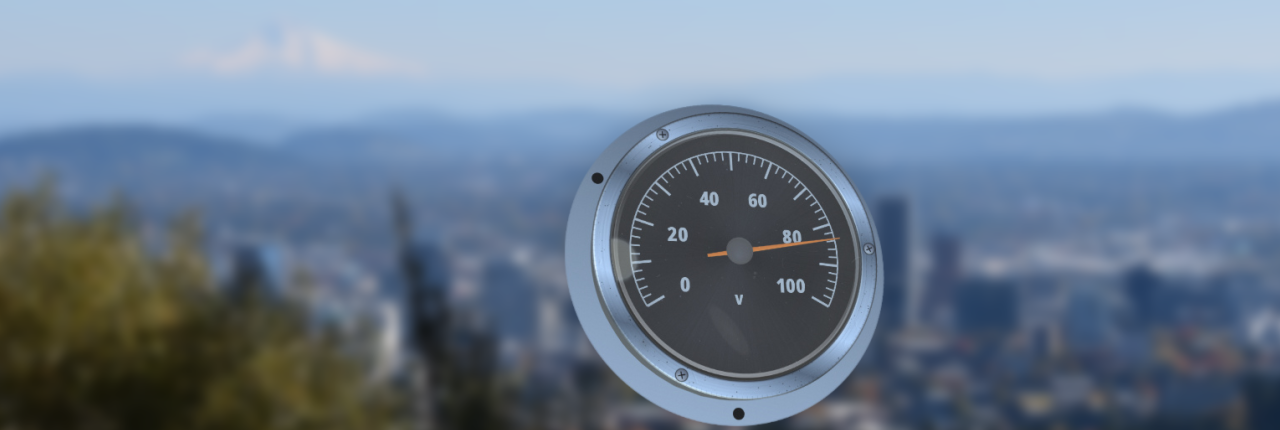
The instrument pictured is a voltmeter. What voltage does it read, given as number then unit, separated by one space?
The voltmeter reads 84 V
